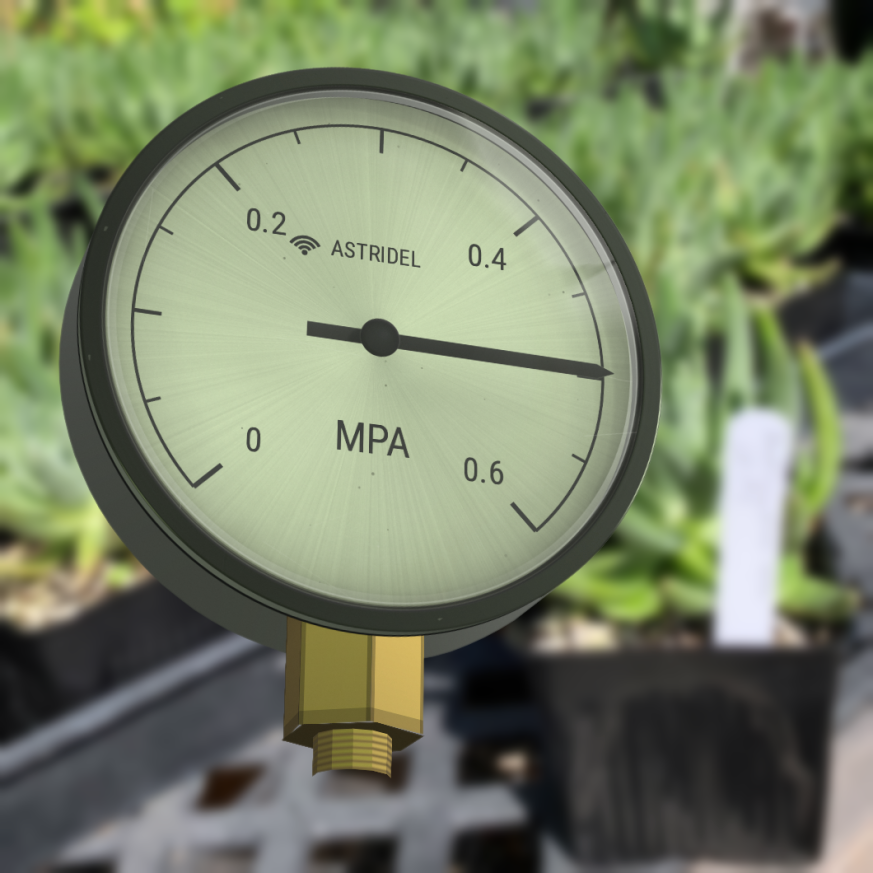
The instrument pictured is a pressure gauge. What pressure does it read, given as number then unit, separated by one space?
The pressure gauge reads 0.5 MPa
